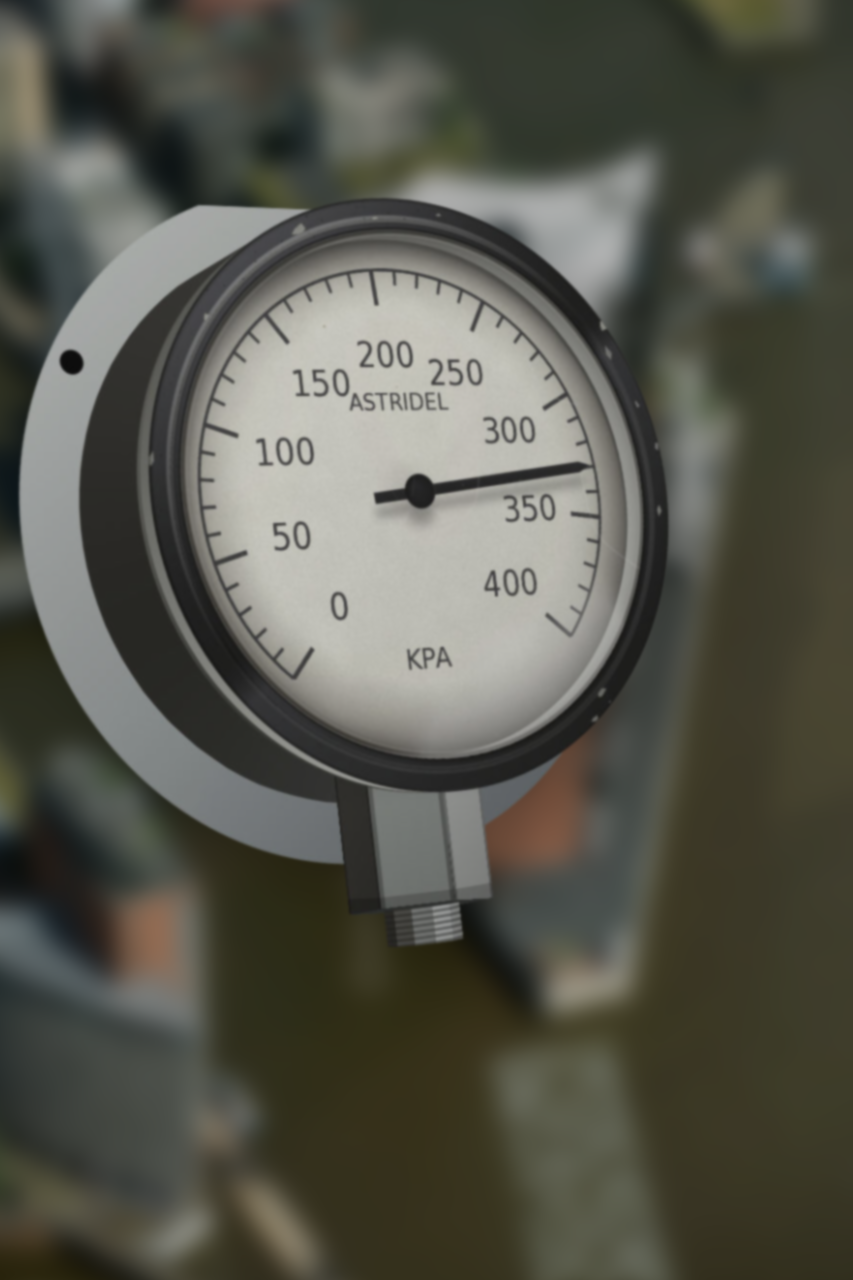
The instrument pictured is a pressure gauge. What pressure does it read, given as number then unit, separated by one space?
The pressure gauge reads 330 kPa
